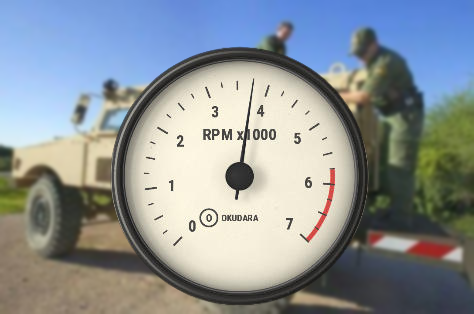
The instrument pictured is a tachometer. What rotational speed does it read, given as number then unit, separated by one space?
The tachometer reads 3750 rpm
